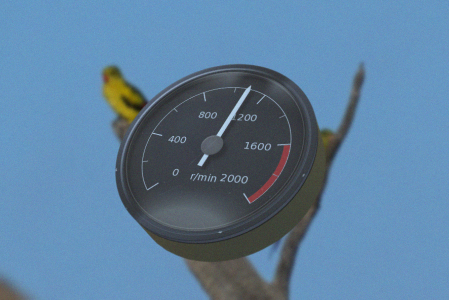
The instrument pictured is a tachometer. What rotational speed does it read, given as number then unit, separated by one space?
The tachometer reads 1100 rpm
